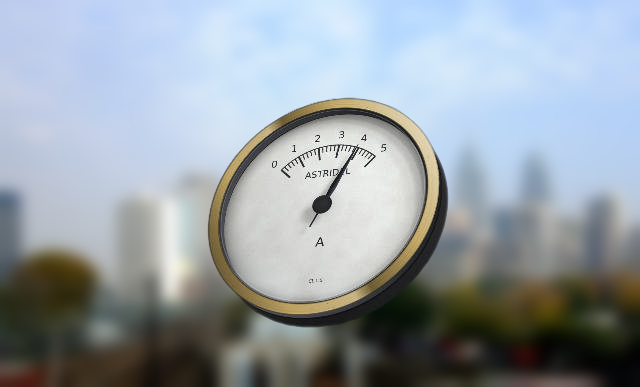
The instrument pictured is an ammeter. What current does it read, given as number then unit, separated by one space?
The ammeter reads 4 A
